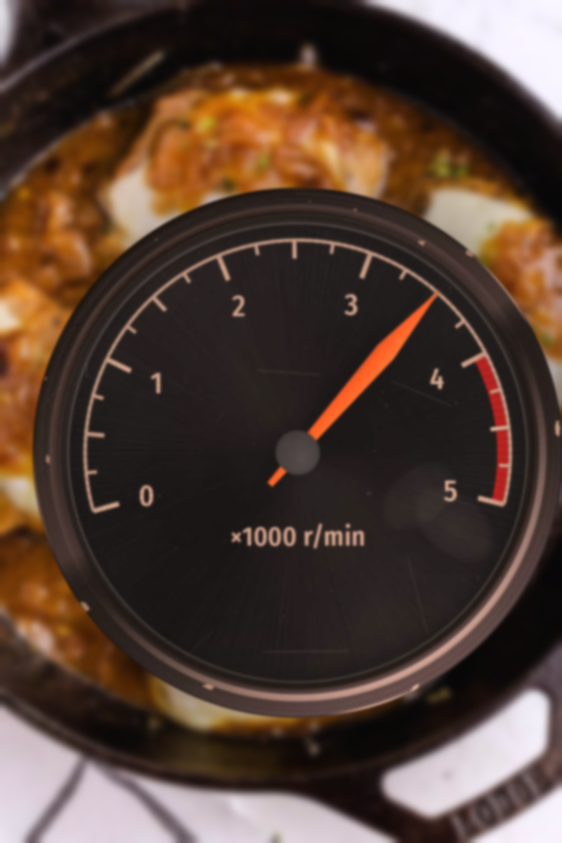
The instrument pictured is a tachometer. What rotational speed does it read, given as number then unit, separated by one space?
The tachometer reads 3500 rpm
